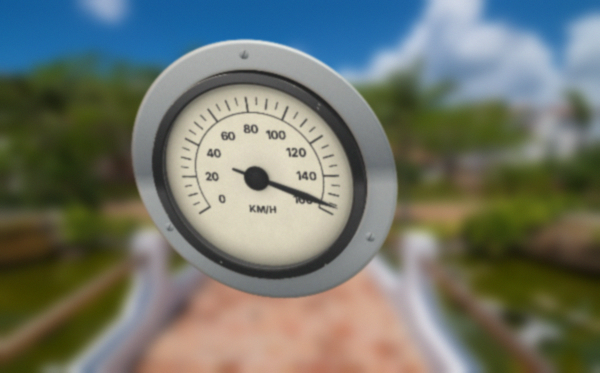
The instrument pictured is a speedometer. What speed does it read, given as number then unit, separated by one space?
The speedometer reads 155 km/h
